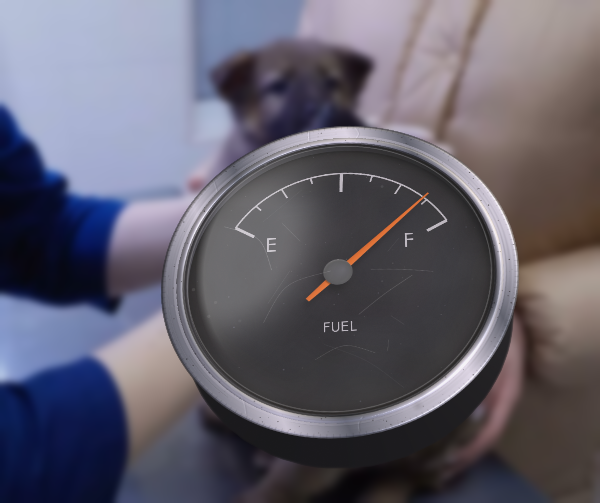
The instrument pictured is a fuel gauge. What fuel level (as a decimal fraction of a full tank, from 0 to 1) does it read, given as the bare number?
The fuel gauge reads 0.875
